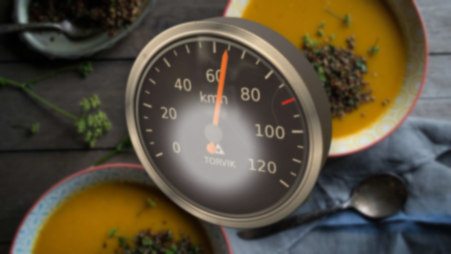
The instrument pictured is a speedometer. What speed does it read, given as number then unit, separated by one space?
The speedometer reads 65 km/h
